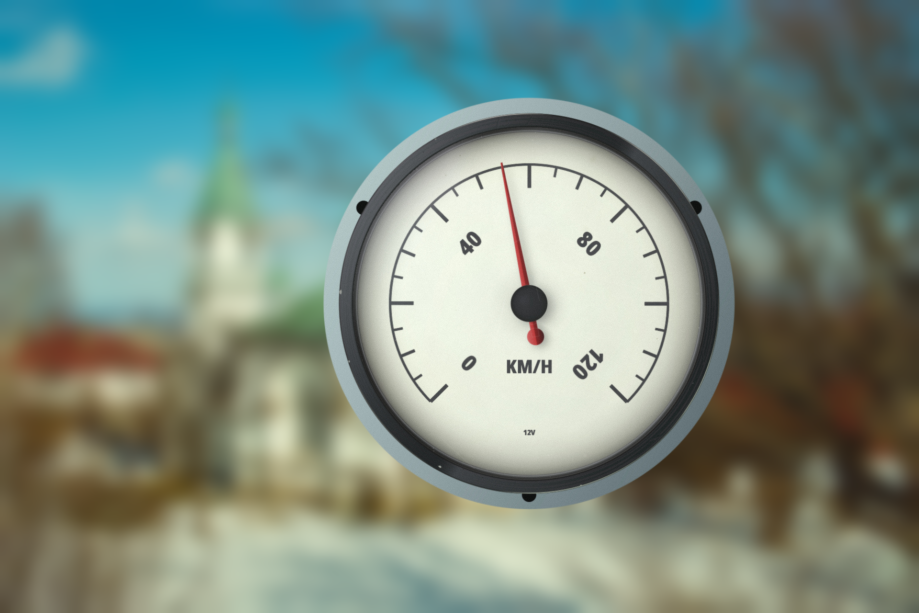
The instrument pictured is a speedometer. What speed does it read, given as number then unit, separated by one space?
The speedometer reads 55 km/h
